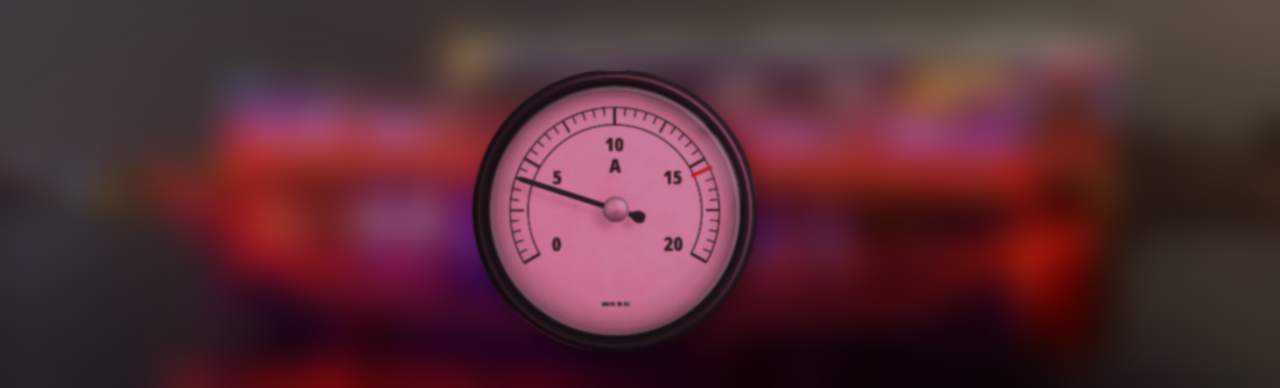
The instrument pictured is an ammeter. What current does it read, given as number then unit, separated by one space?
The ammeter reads 4 A
